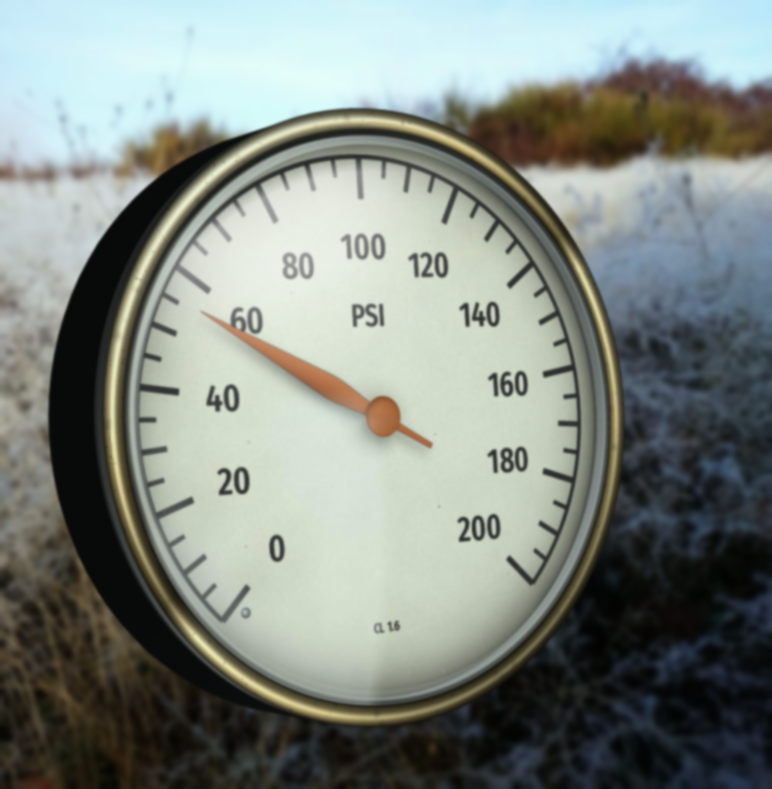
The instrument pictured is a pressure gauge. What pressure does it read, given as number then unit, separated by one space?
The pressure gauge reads 55 psi
